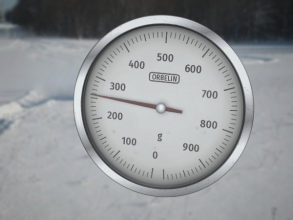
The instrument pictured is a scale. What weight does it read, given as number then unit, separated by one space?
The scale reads 260 g
